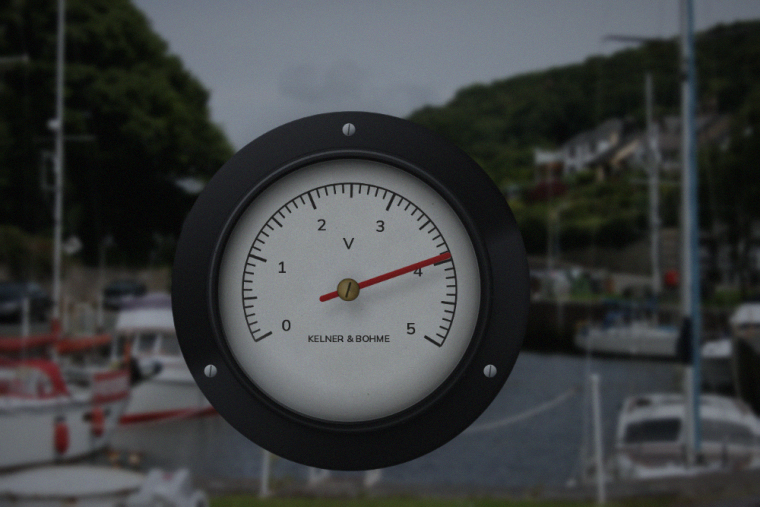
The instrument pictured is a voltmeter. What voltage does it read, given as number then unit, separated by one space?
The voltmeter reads 3.95 V
